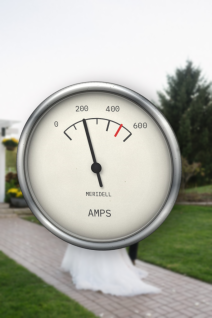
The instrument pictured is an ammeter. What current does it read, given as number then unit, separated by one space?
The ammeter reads 200 A
